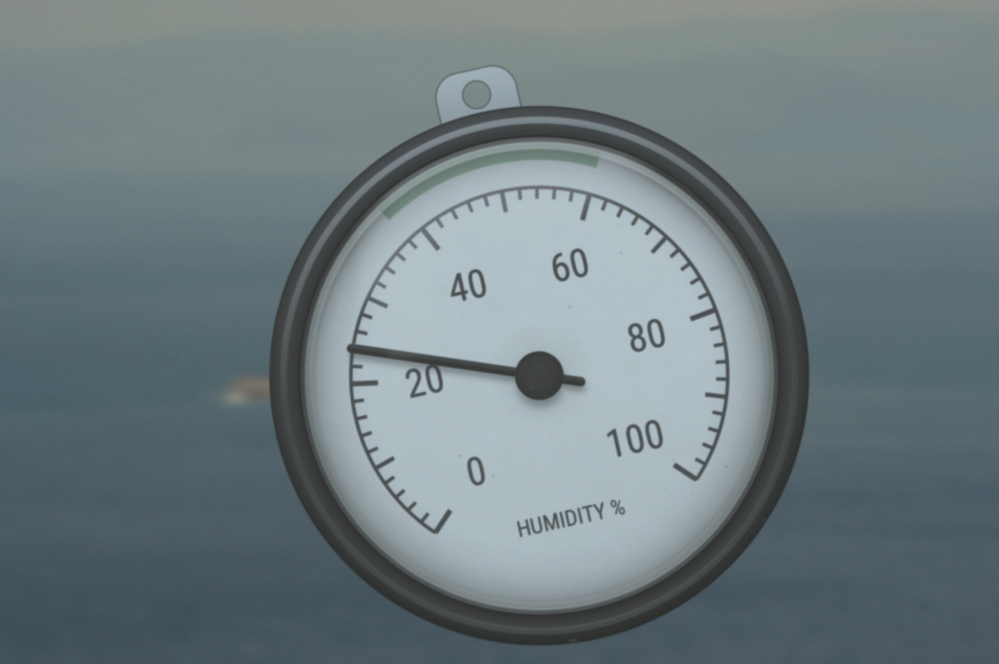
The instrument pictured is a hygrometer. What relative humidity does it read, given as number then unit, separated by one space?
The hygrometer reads 24 %
